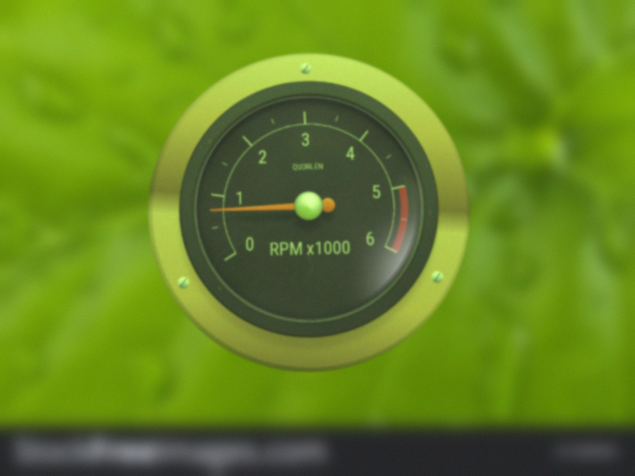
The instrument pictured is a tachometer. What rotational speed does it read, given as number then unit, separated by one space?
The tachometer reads 750 rpm
